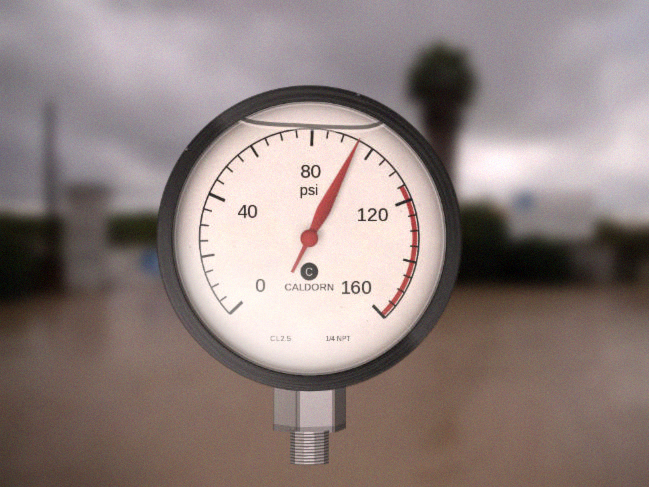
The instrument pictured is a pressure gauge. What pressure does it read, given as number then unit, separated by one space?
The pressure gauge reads 95 psi
